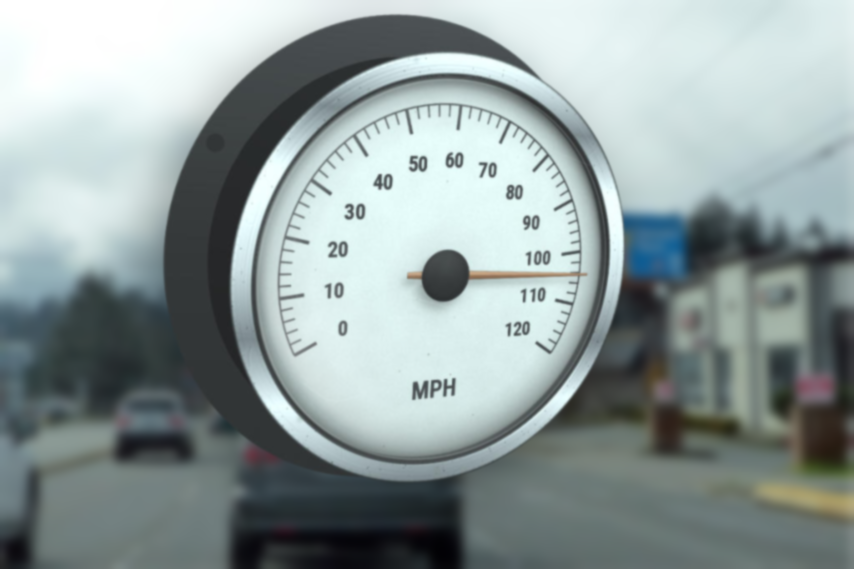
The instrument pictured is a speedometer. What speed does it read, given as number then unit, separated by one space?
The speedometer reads 104 mph
